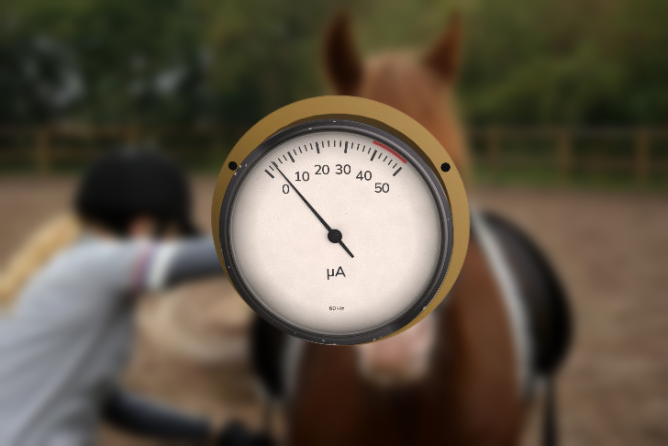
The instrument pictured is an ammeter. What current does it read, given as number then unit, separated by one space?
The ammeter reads 4 µA
